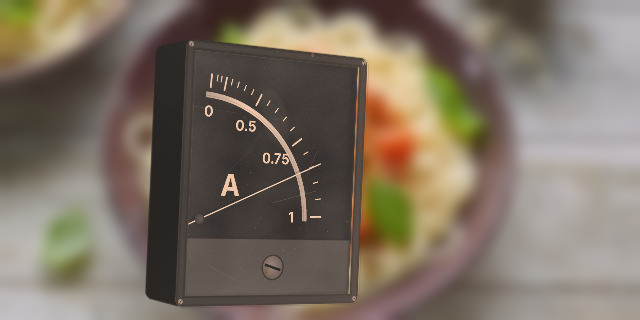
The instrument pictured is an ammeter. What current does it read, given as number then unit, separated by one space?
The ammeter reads 0.85 A
